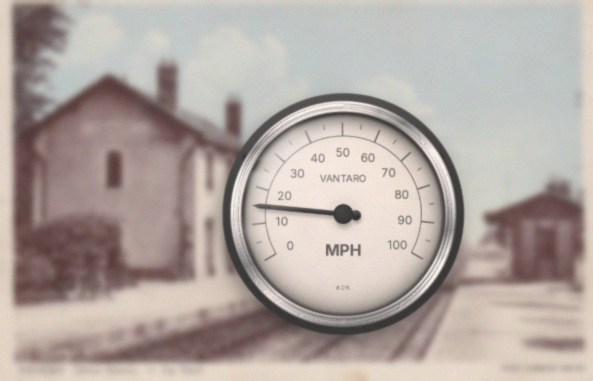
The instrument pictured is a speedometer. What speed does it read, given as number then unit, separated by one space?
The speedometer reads 15 mph
